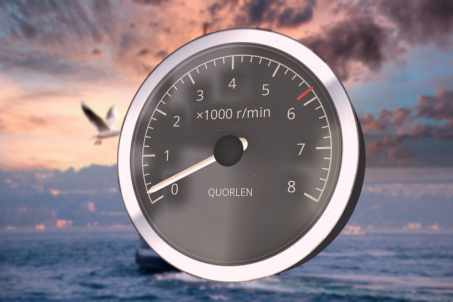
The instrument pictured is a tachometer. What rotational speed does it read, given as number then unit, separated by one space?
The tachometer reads 200 rpm
